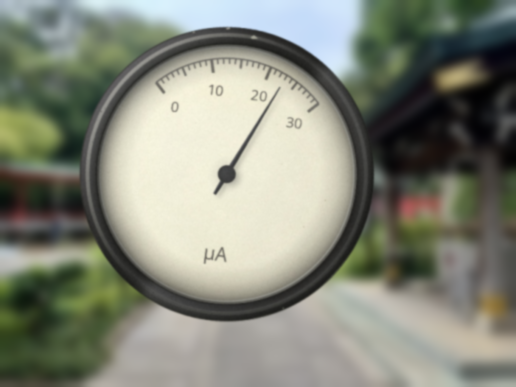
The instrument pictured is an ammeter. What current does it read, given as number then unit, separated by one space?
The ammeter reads 23 µA
